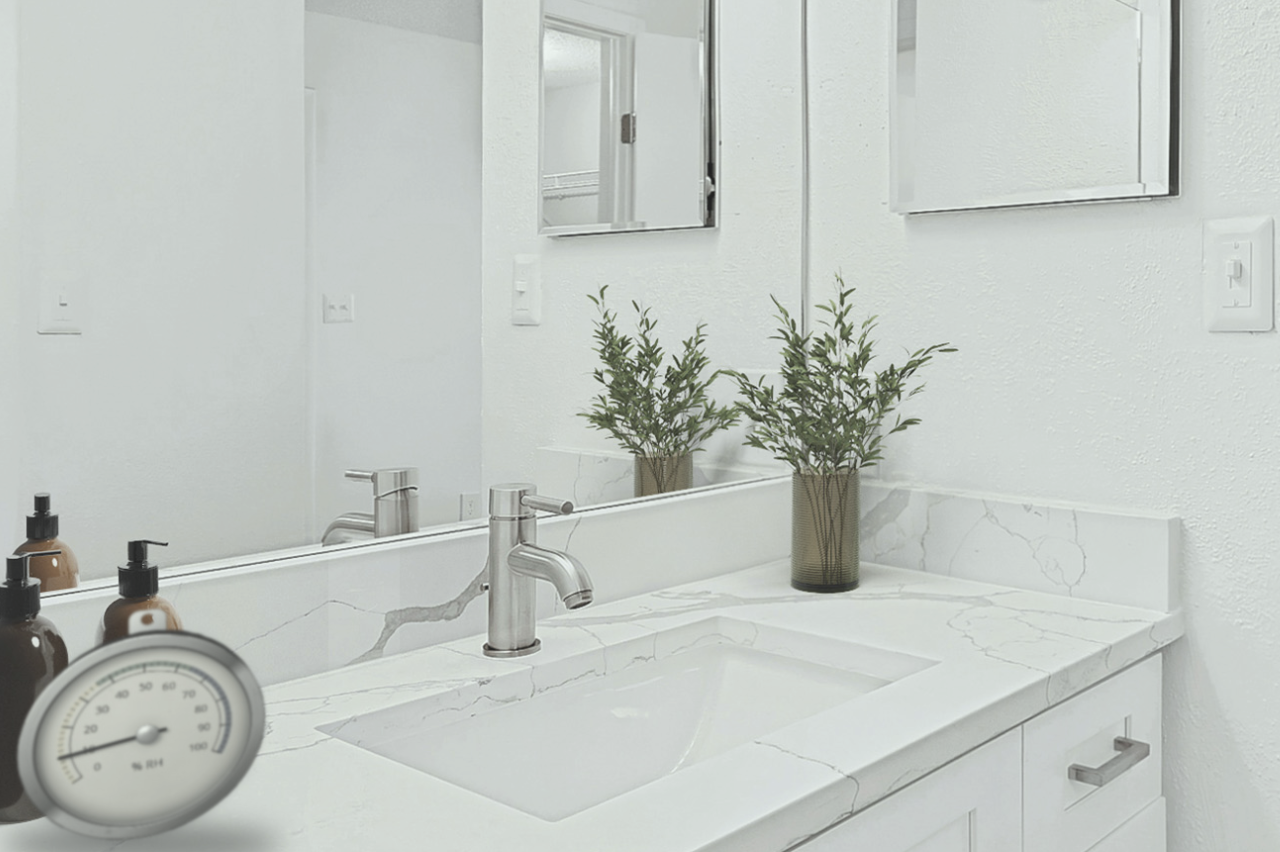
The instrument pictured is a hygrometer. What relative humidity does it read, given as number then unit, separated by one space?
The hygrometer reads 10 %
